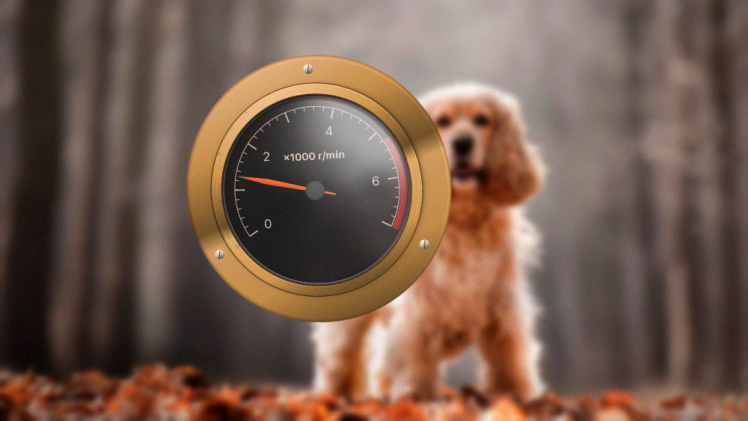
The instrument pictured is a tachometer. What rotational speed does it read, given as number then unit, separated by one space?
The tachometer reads 1300 rpm
